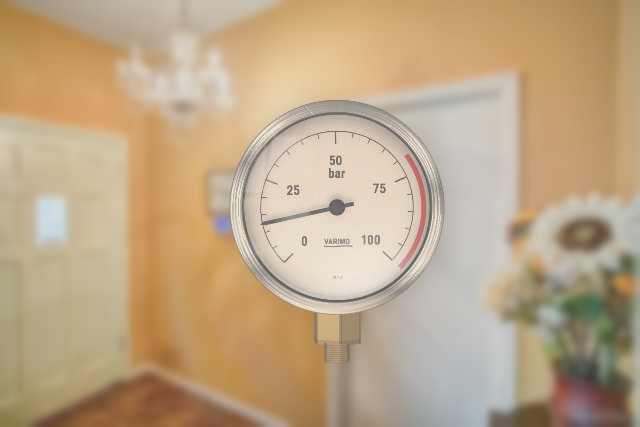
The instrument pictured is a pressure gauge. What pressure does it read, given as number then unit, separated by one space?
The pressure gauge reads 12.5 bar
